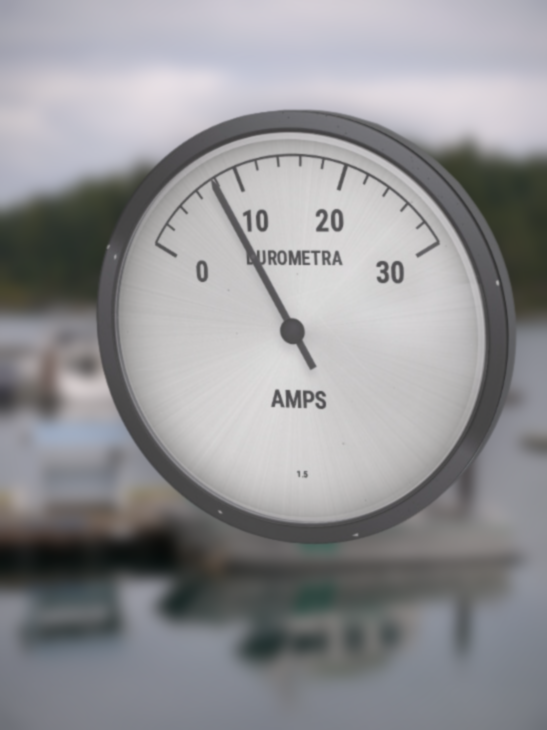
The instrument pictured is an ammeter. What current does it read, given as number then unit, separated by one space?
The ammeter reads 8 A
